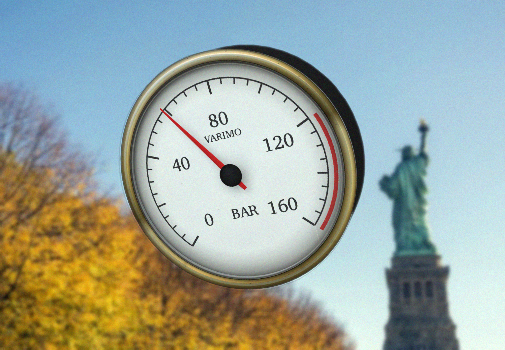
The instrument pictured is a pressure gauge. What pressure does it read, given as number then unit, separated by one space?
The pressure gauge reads 60 bar
